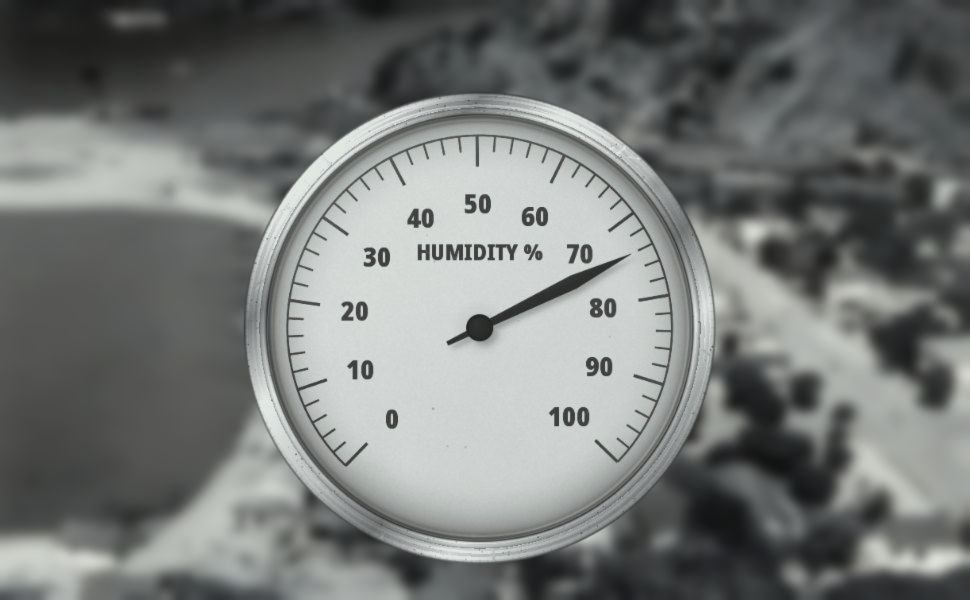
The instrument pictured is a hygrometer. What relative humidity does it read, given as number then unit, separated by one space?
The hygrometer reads 74 %
